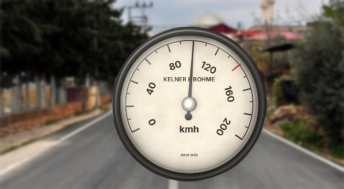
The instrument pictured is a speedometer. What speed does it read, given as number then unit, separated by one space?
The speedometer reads 100 km/h
